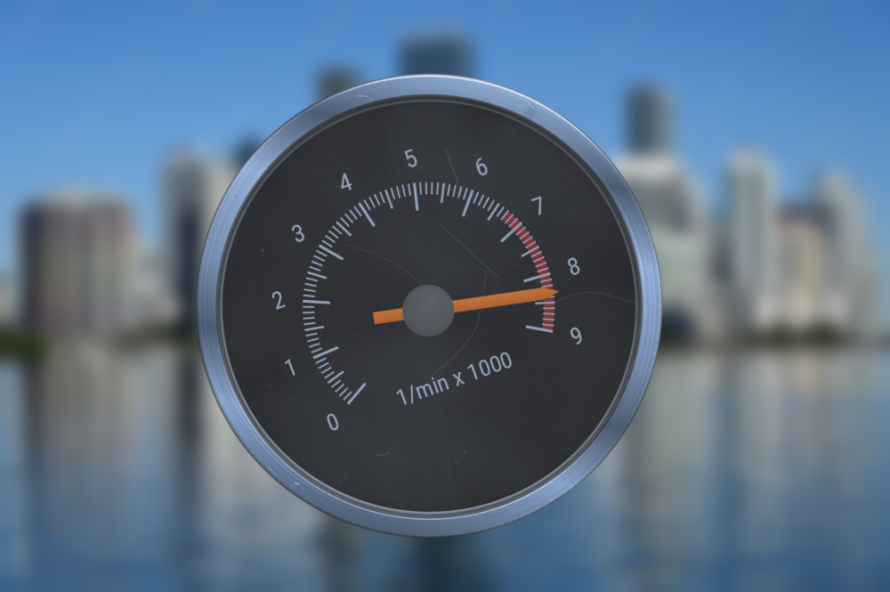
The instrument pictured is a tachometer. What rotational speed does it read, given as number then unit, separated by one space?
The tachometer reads 8300 rpm
